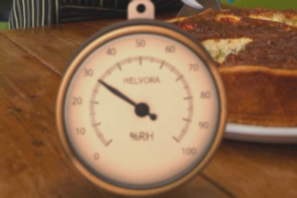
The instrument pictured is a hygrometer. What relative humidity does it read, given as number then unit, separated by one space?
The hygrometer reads 30 %
